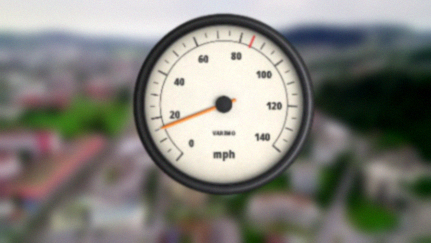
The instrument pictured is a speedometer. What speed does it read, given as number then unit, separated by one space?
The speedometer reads 15 mph
